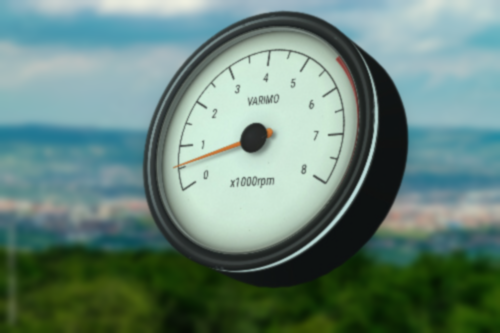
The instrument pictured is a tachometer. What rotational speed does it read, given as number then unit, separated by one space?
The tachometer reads 500 rpm
